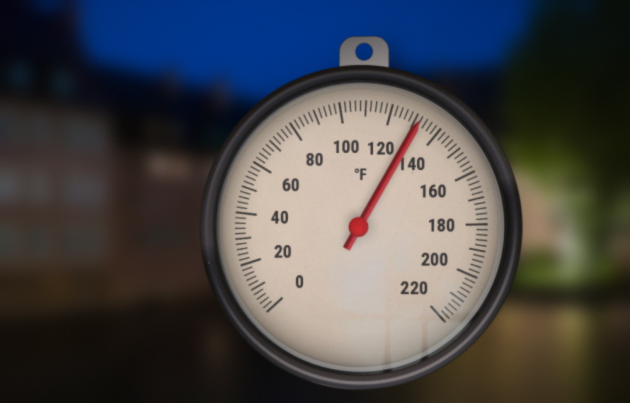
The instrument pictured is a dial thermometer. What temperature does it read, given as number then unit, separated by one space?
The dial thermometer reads 132 °F
